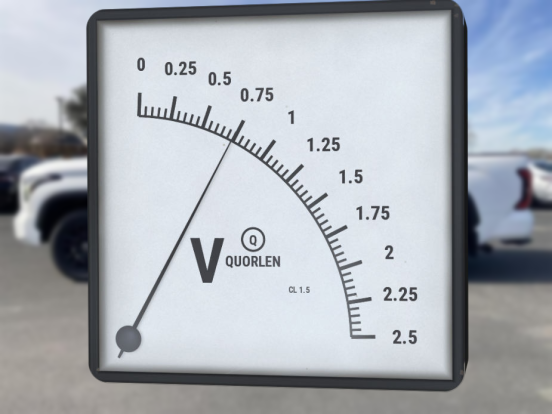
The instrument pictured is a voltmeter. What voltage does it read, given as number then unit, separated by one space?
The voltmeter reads 0.75 V
